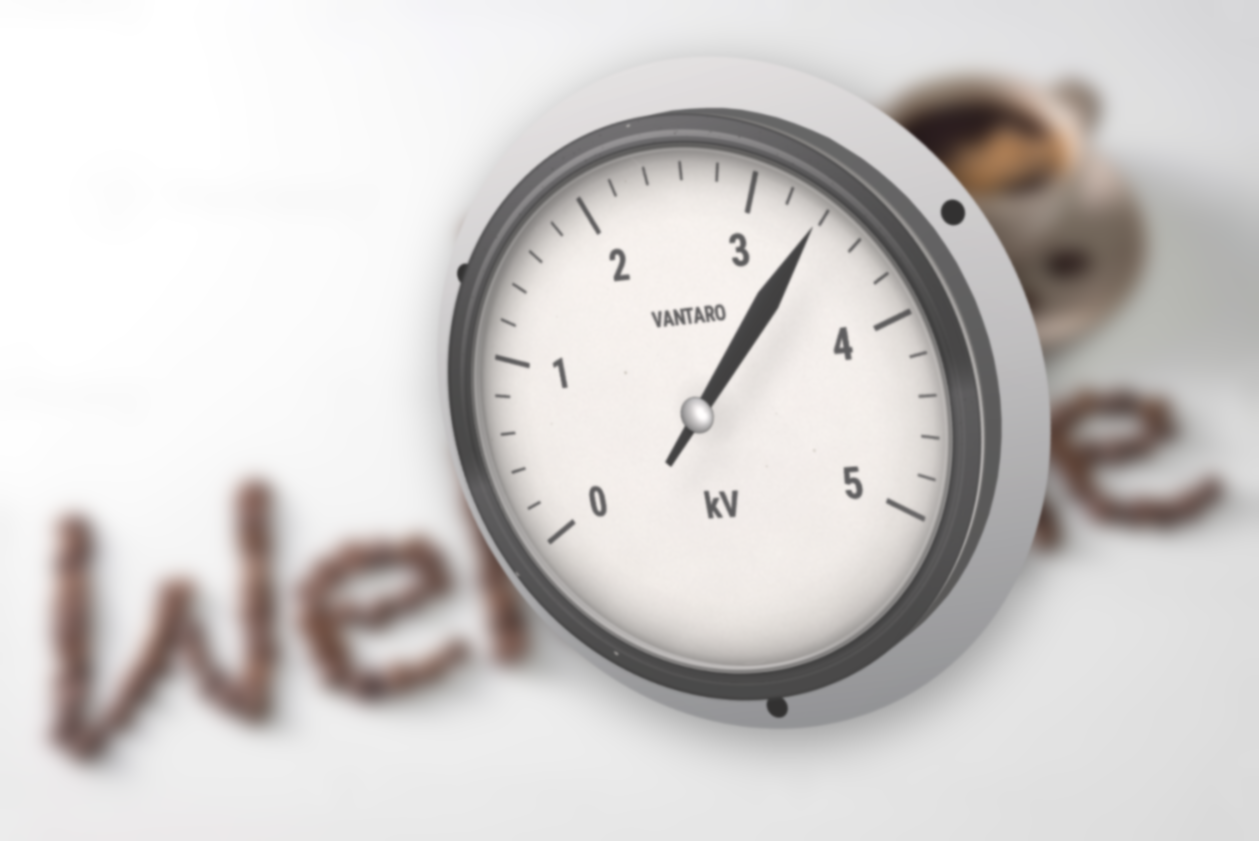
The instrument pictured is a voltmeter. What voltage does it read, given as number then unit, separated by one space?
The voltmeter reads 3.4 kV
